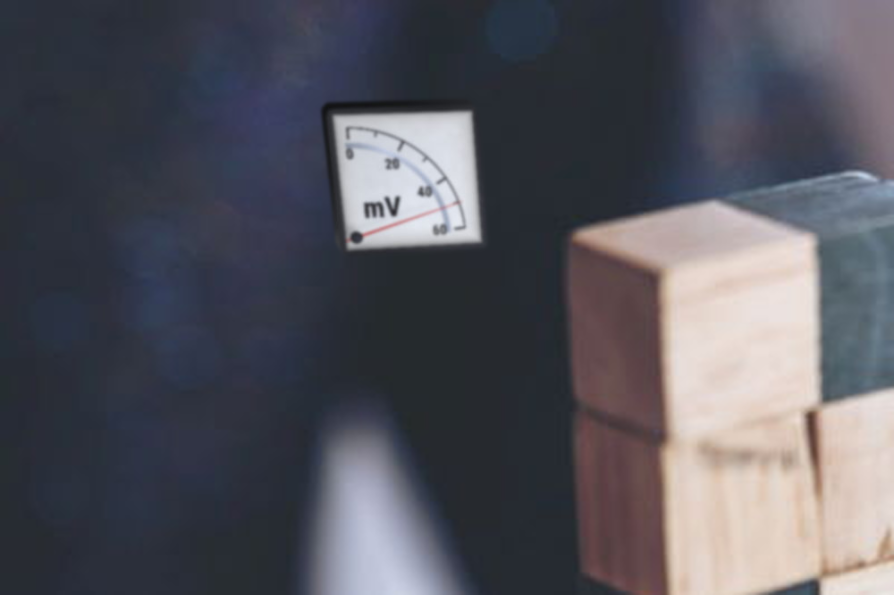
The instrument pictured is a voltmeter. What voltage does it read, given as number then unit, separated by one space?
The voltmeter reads 50 mV
